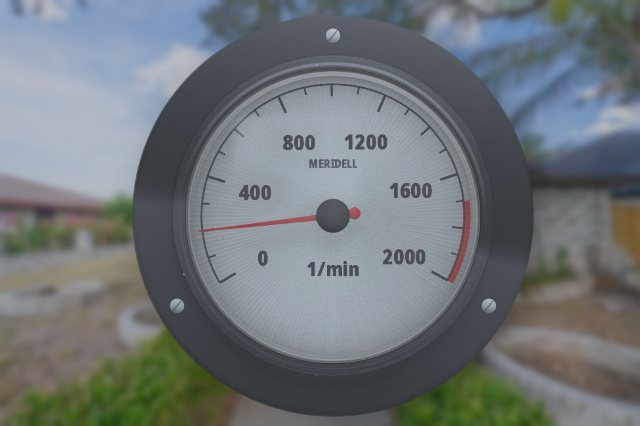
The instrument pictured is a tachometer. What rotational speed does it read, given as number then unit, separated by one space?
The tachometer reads 200 rpm
